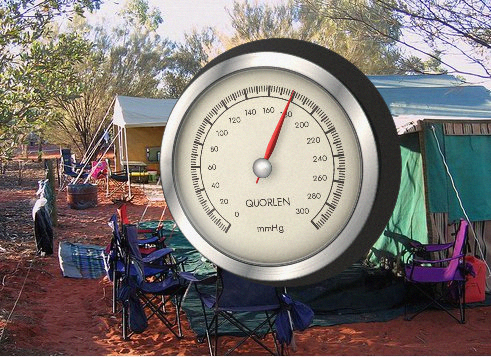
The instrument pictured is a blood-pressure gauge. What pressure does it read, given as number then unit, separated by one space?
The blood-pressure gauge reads 180 mmHg
